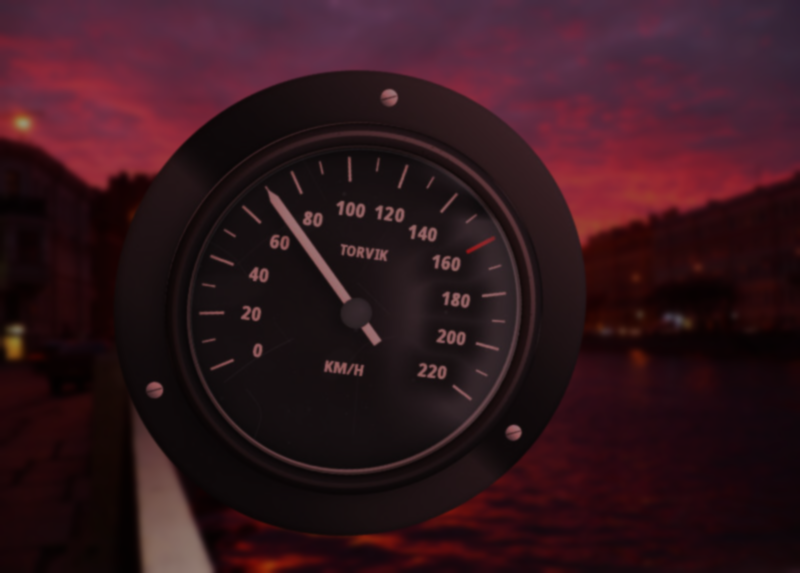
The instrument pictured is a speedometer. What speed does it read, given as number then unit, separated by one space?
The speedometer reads 70 km/h
